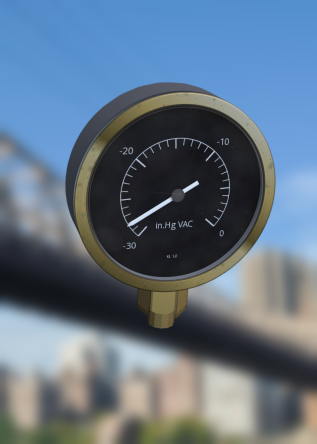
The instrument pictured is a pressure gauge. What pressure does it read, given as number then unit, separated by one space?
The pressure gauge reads -28 inHg
